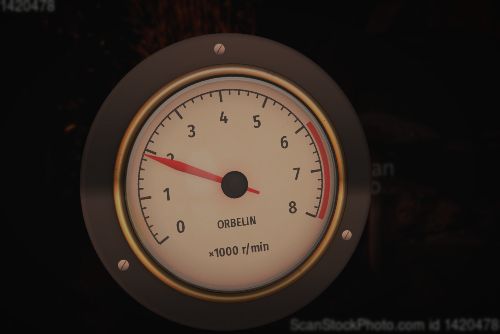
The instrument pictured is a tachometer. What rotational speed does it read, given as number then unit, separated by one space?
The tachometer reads 1900 rpm
